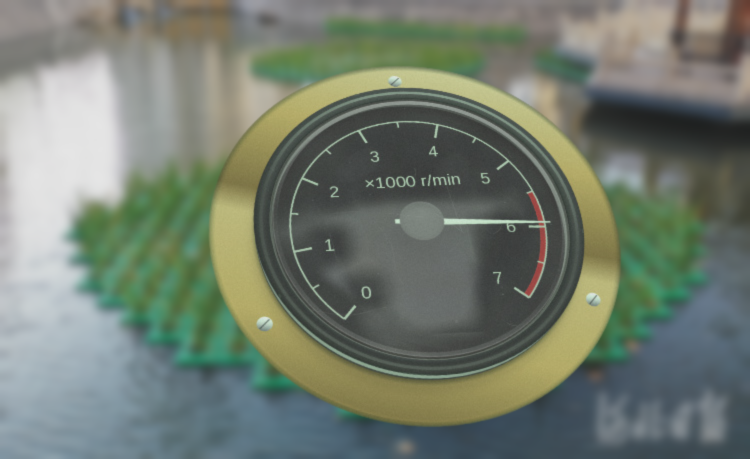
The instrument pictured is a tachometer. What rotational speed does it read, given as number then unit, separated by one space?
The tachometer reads 6000 rpm
